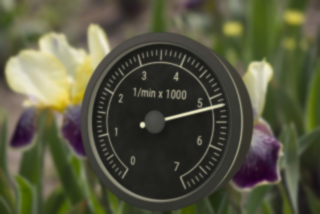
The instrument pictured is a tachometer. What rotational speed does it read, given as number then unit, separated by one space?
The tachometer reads 5200 rpm
